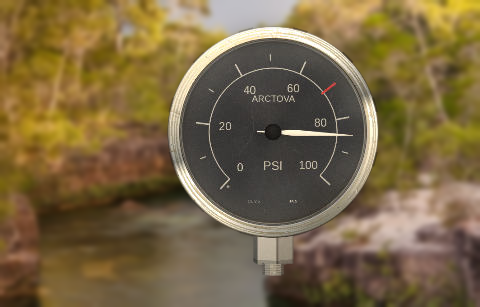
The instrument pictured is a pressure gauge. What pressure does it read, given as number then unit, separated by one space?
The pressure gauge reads 85 psi
